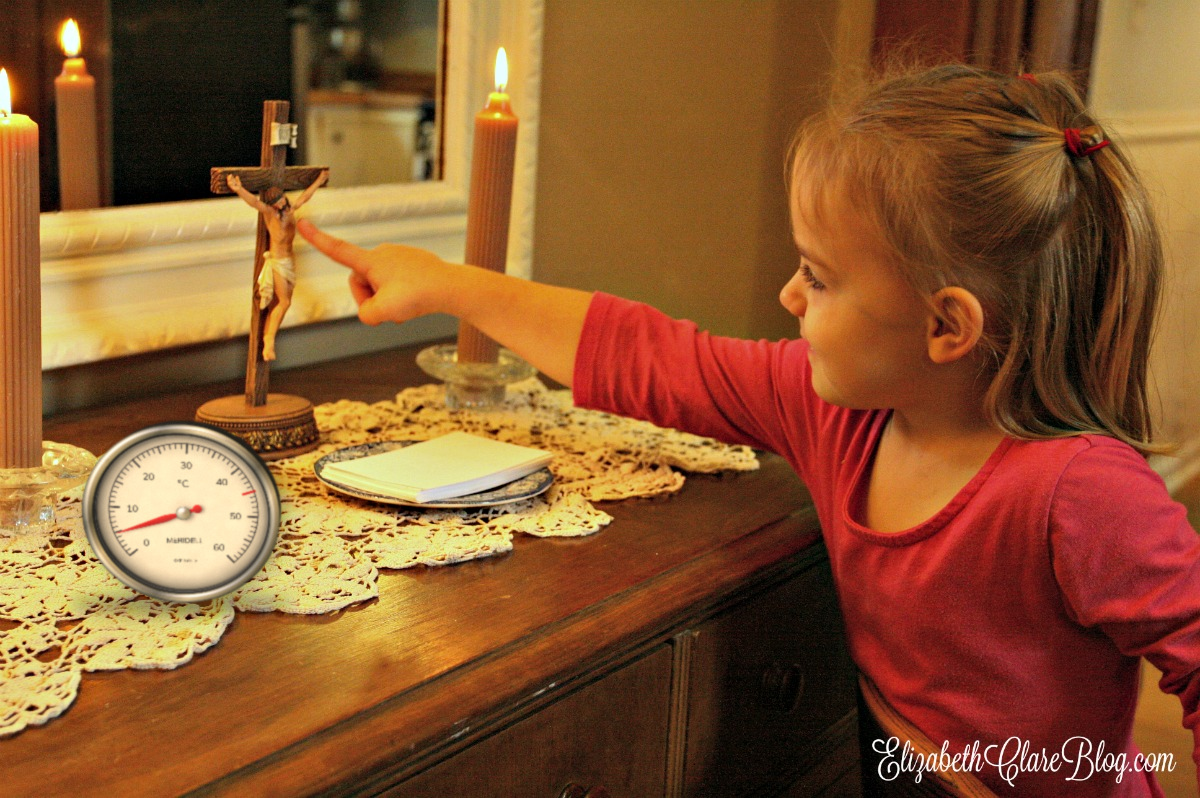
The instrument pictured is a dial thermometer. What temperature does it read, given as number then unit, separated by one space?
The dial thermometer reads 5 °C
